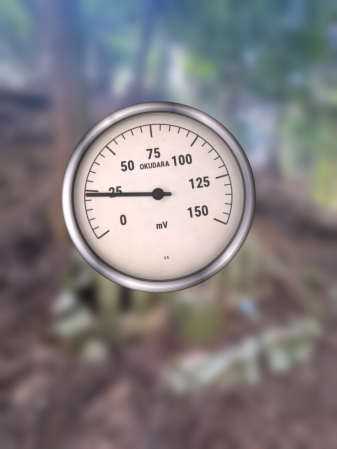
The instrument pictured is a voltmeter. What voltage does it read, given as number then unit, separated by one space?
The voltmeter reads 22.5 mV
